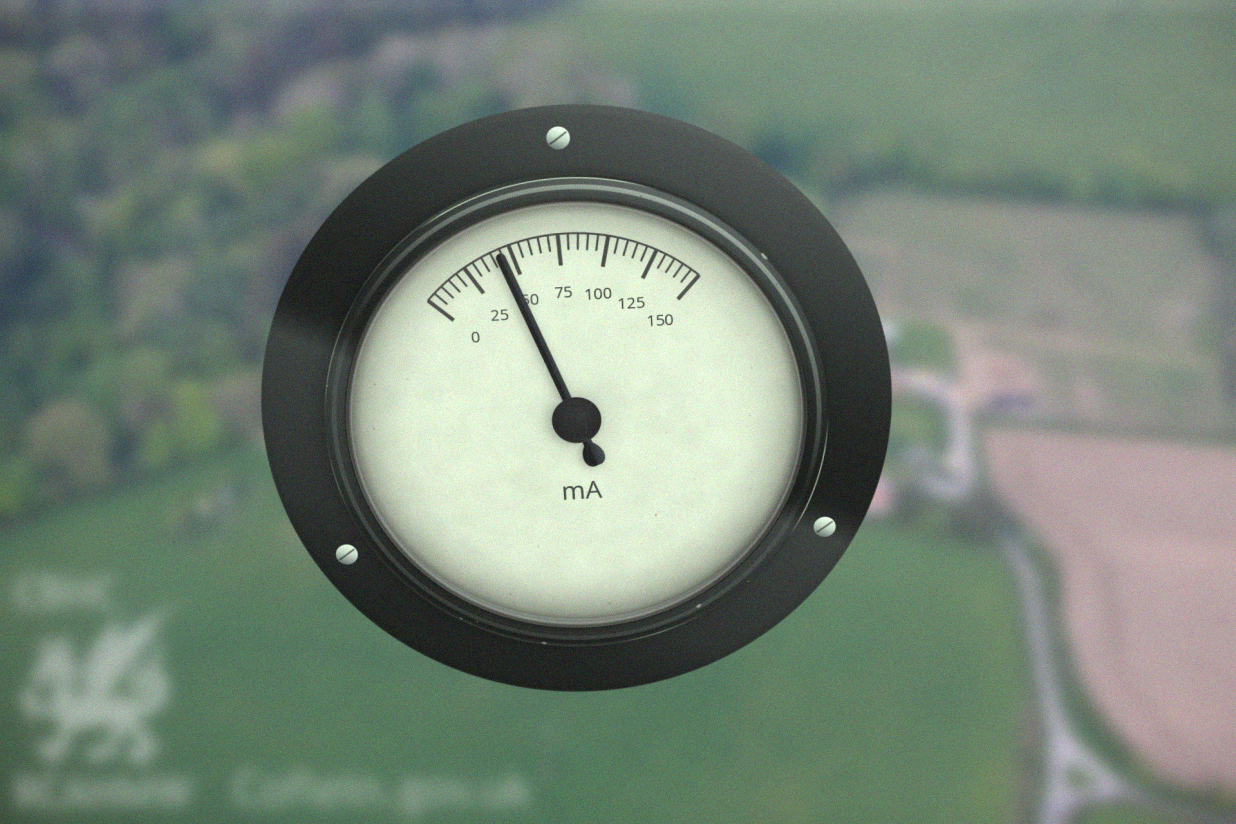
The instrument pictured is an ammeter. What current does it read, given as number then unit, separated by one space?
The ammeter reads 45 mA
